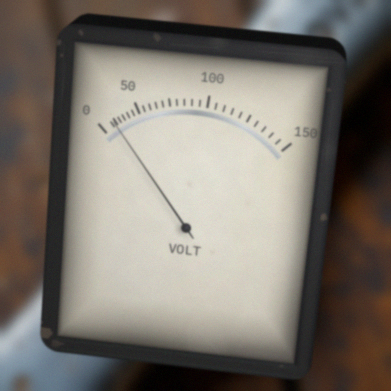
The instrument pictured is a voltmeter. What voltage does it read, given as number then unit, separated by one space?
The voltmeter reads 25 V
